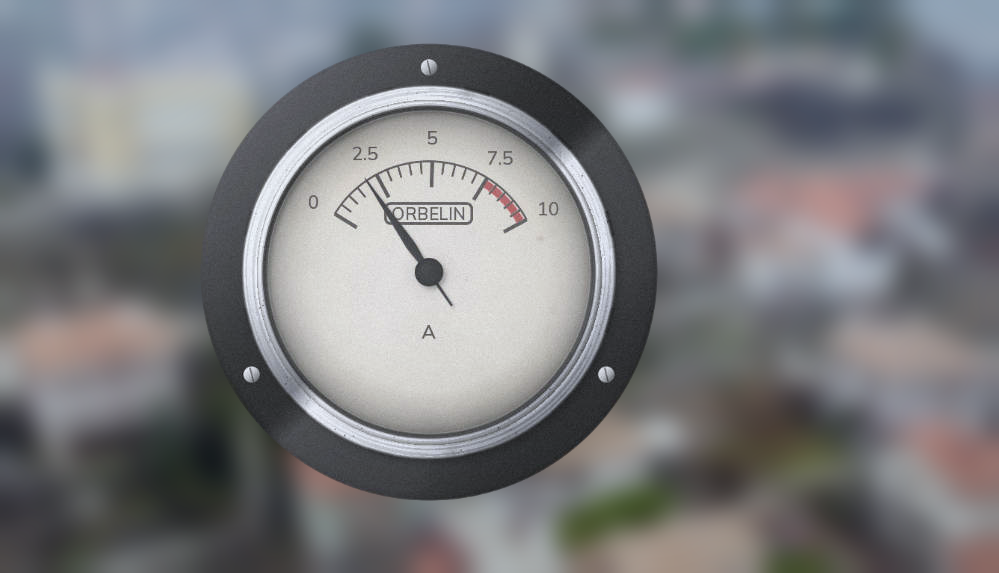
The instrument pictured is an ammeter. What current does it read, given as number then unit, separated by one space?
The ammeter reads 2 A
